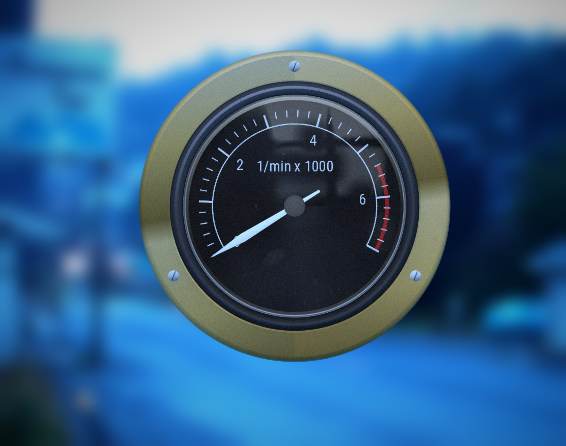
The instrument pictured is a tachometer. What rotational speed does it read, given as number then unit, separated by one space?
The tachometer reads 0 rpm
